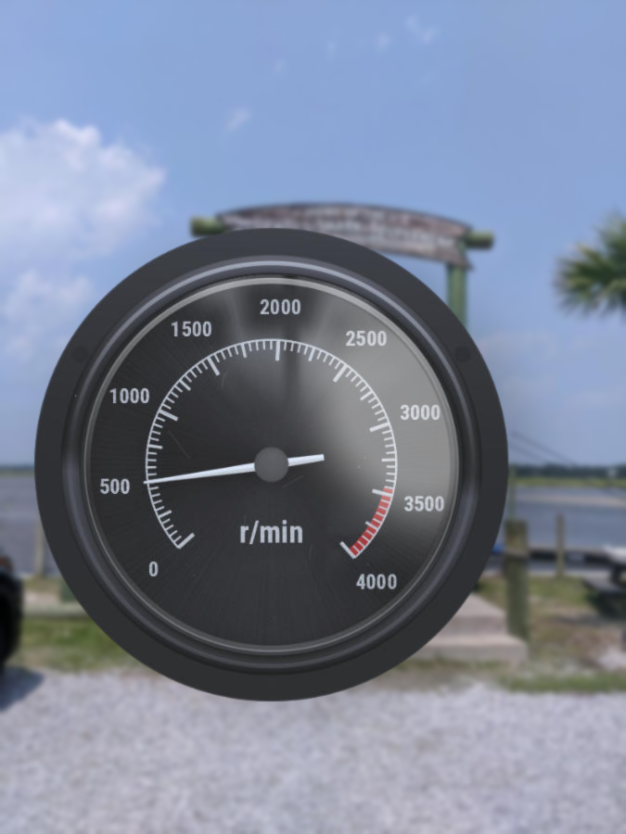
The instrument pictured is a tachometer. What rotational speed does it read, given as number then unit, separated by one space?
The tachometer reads 500 rpm
